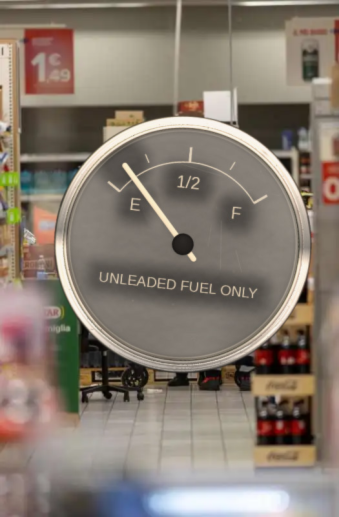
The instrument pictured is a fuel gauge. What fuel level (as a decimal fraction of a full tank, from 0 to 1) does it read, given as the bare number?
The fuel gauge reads 0.125
